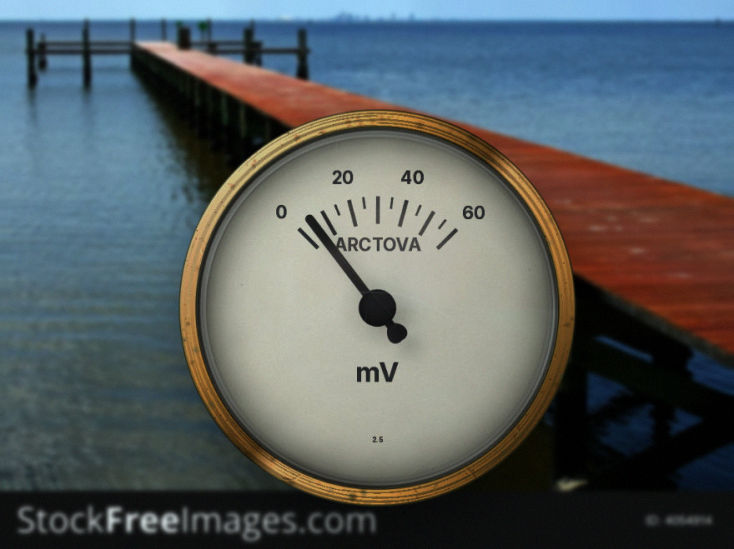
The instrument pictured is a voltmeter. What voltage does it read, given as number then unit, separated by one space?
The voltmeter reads 5 mV
